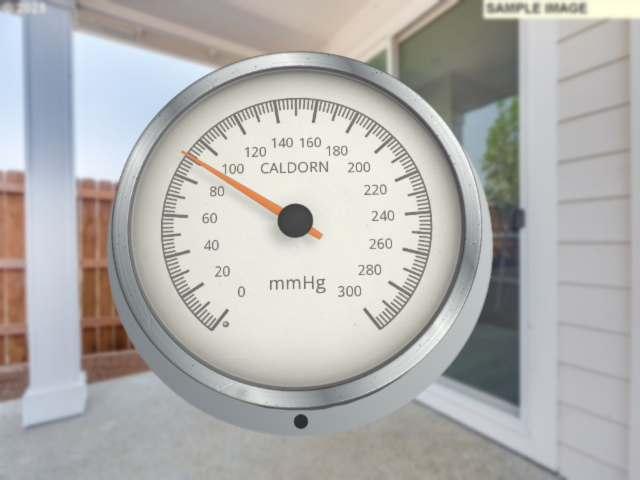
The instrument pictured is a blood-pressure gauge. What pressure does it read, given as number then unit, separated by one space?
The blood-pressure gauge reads 90 mmHg
